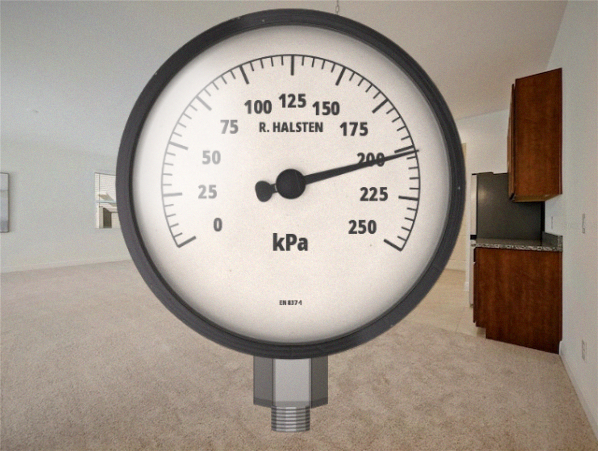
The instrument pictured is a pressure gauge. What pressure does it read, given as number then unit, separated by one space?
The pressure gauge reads 202.5 kPa
